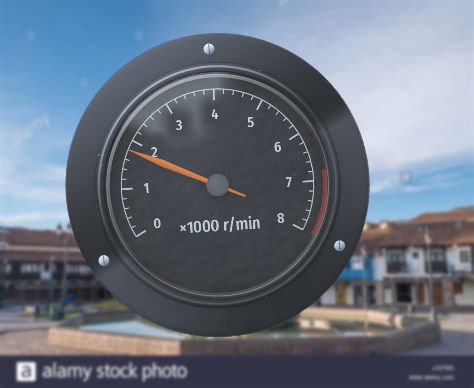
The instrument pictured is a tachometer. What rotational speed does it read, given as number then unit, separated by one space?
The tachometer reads 1800 rpm
